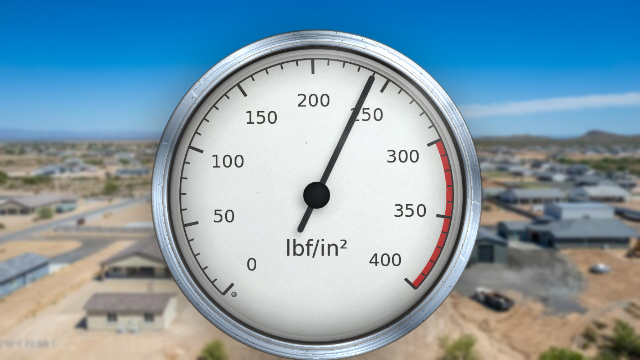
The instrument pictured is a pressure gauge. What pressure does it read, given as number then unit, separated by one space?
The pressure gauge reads 240 psi
